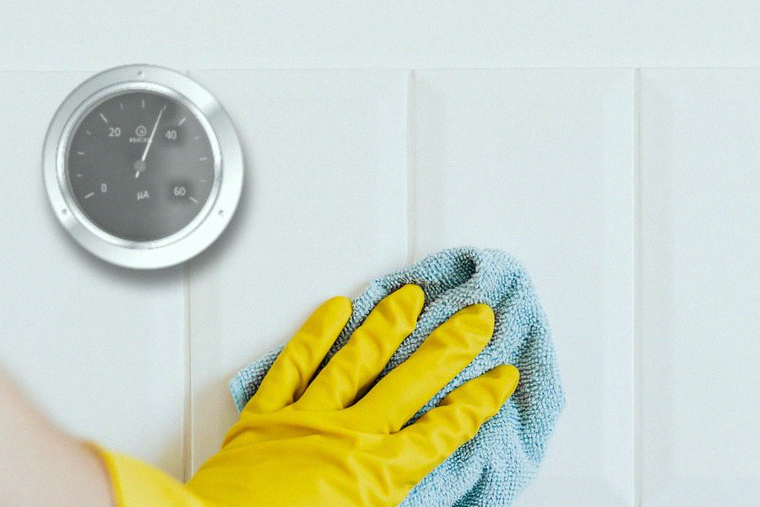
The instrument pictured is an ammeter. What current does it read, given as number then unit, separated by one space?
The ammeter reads 35 µA
